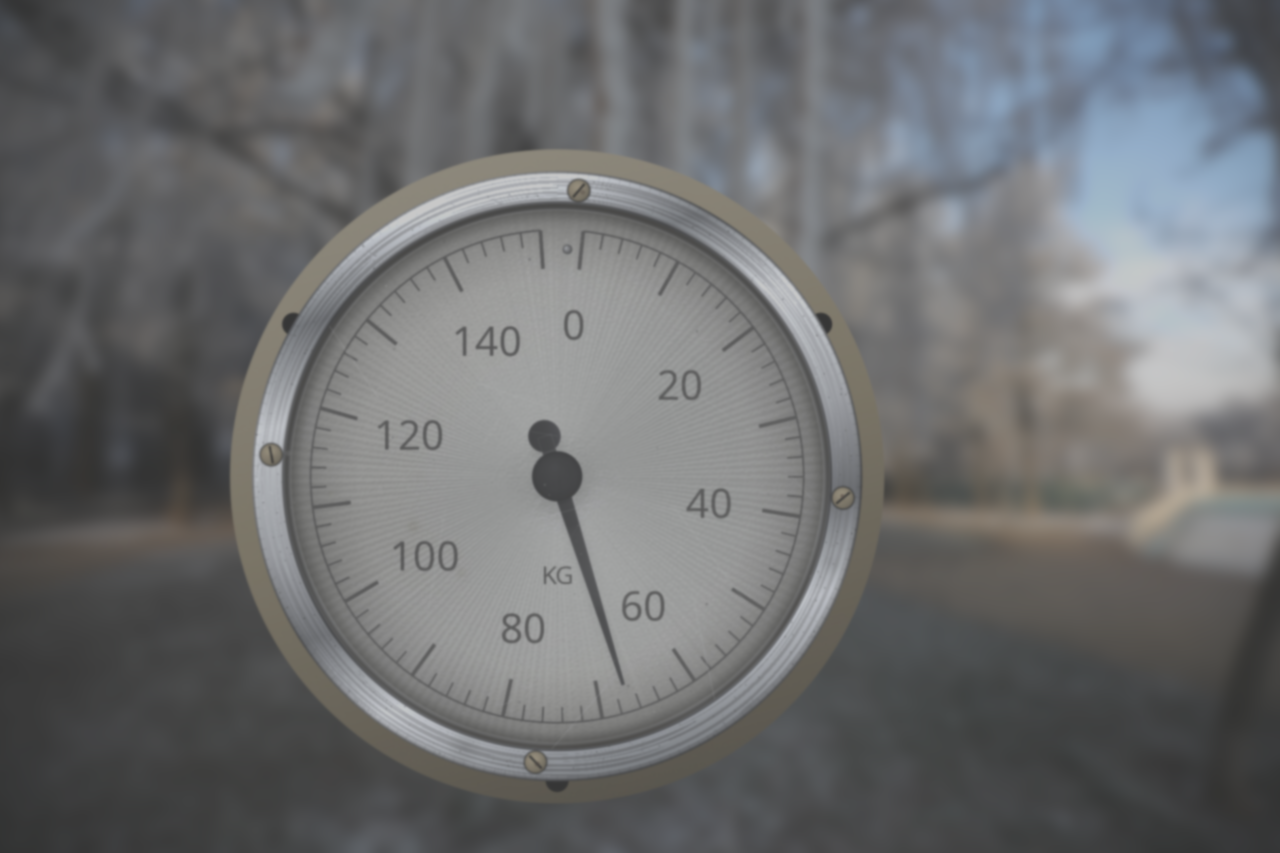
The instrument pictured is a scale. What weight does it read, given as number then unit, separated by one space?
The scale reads 67 kg
